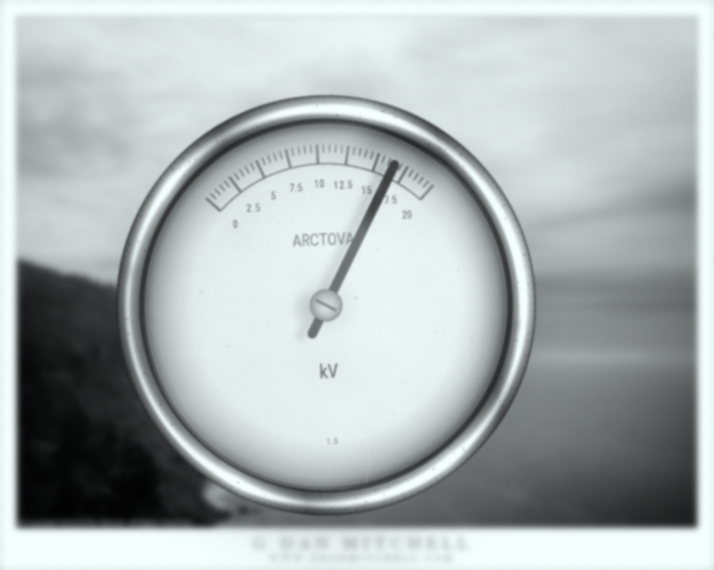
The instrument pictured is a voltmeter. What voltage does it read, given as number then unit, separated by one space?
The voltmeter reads 16.5 kV
